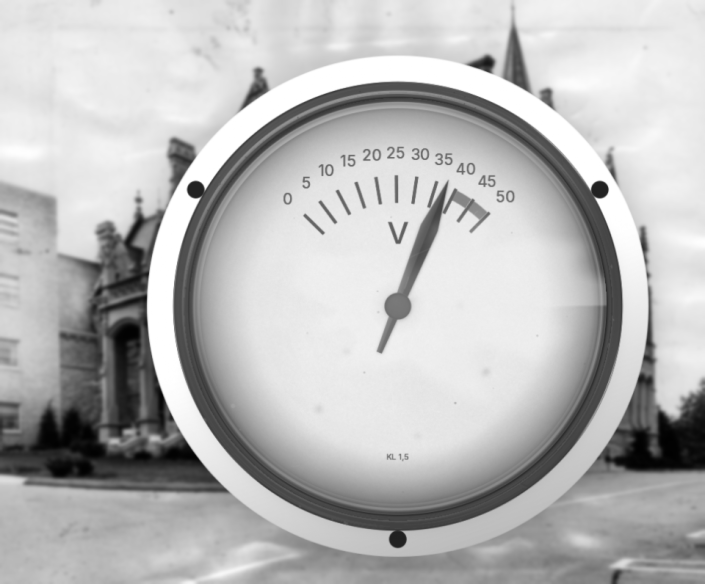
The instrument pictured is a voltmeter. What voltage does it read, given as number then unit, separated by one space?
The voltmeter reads 37.5 V
